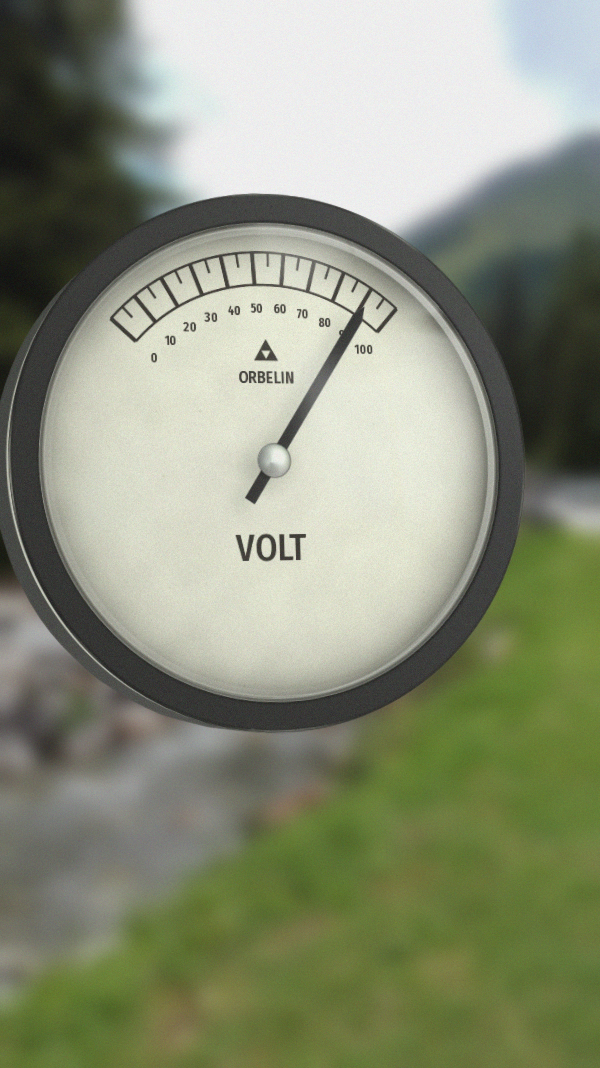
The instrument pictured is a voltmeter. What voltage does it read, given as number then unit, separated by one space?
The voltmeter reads 90 V
